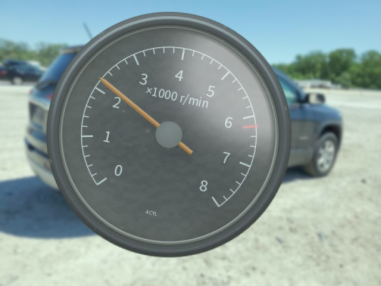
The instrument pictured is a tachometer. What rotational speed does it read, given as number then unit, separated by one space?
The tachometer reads 2200 rpm
